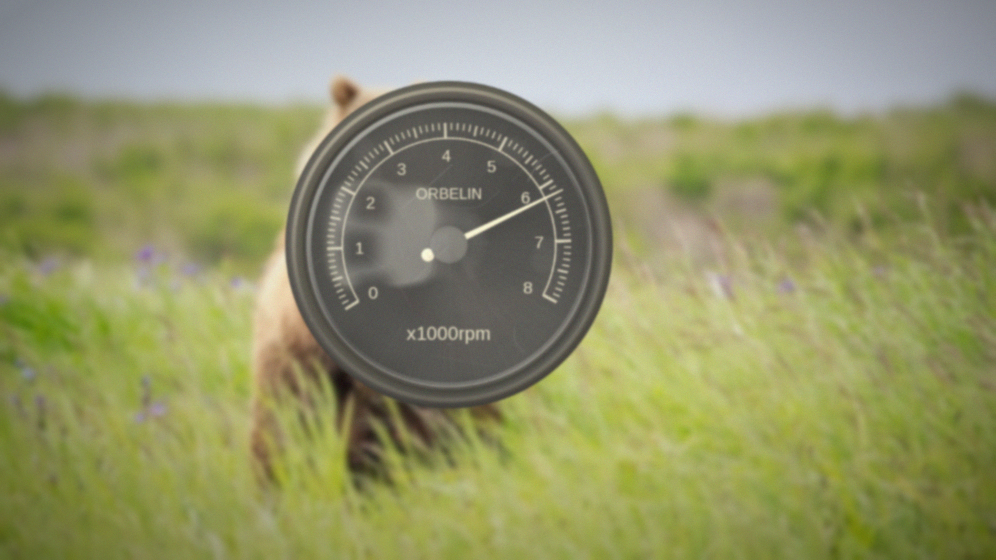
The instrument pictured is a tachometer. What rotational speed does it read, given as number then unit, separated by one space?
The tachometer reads 6200 rpm
